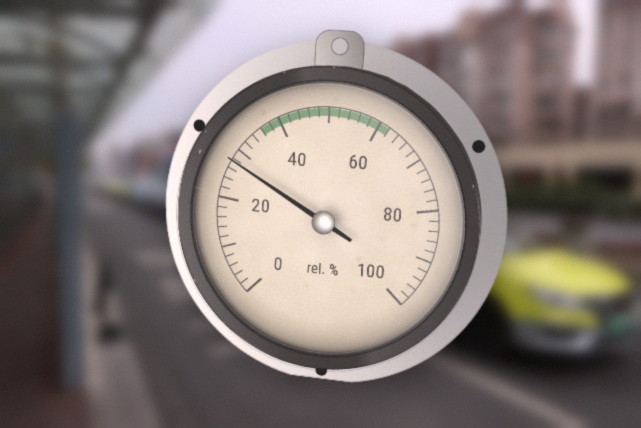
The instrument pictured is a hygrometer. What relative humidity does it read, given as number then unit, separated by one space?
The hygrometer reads 28 %
